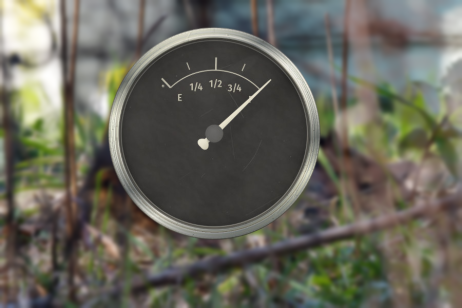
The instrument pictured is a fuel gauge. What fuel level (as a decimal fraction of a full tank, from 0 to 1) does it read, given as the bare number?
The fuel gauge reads 1
